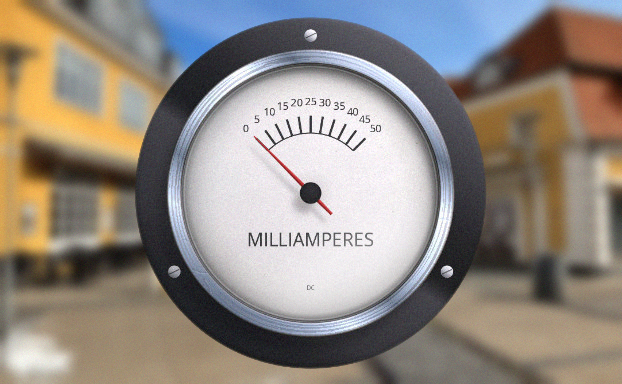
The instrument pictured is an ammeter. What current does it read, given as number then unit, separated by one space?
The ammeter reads 0 mA
